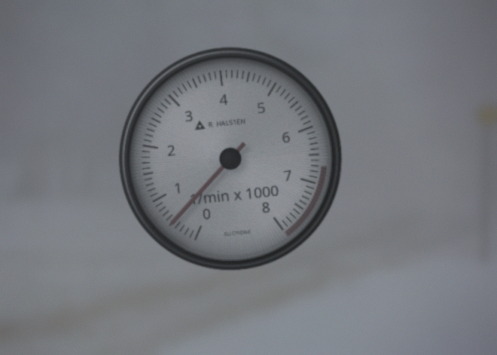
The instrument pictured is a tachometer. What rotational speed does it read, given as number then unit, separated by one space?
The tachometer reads 500 rpm
